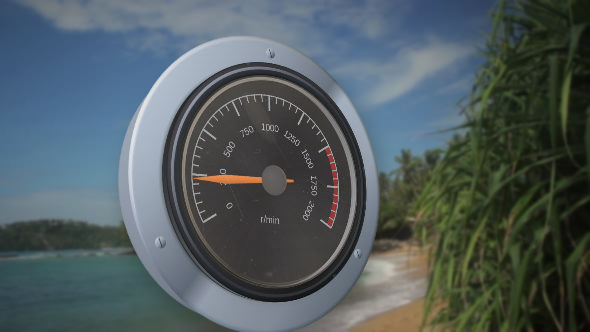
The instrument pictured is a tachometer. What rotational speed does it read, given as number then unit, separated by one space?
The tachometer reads 225 rpm
